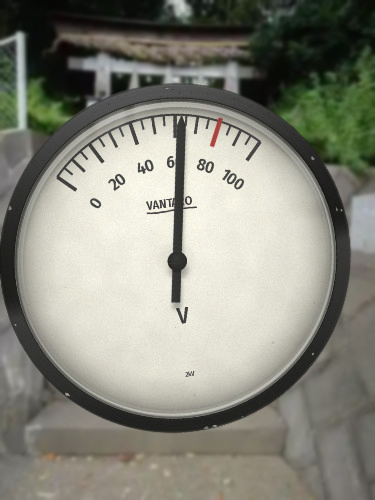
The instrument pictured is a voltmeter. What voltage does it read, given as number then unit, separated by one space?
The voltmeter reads 62.5 V
